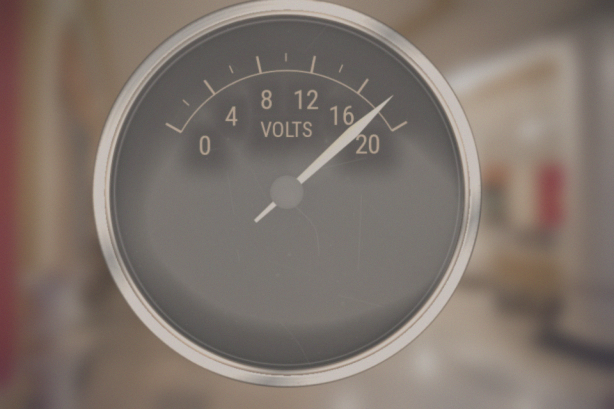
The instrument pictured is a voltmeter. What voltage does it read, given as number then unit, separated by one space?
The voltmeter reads 18 V
